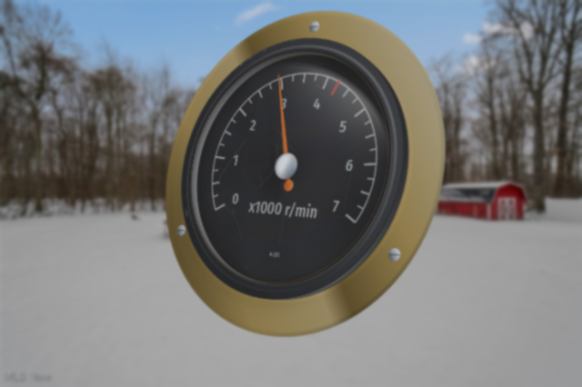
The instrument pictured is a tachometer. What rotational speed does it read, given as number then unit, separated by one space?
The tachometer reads 3000 rpm
